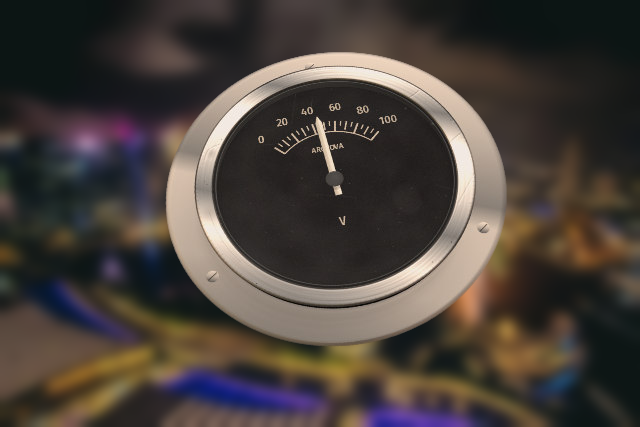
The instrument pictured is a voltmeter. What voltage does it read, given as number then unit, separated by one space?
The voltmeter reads 45 V
